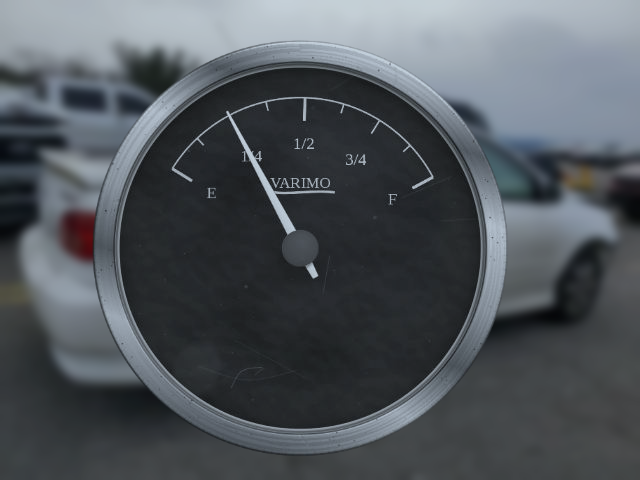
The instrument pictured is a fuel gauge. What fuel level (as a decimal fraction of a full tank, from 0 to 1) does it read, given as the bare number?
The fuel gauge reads 0.25
